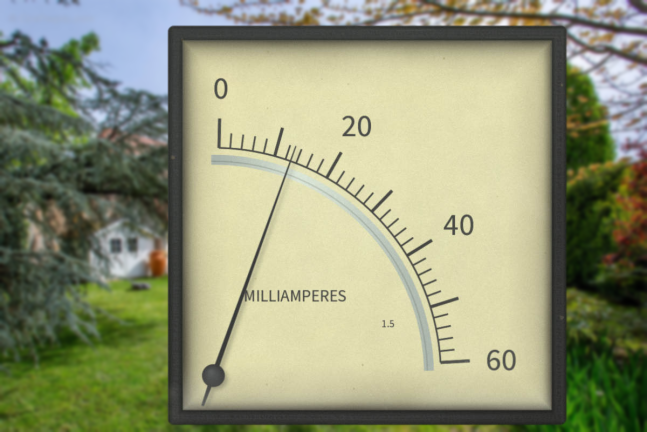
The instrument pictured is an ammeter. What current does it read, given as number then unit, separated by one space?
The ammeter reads 13 mA
